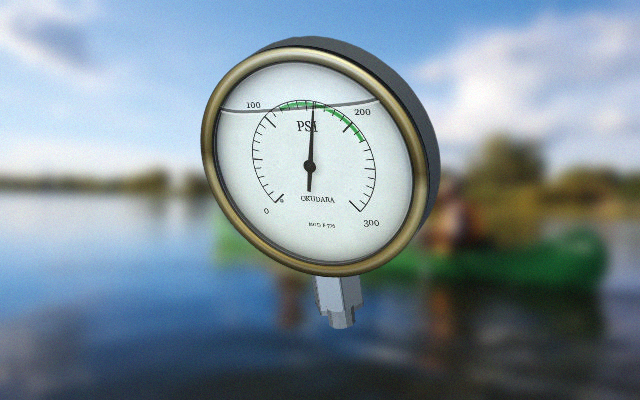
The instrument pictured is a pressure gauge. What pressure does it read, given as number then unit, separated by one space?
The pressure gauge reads 160 psi
